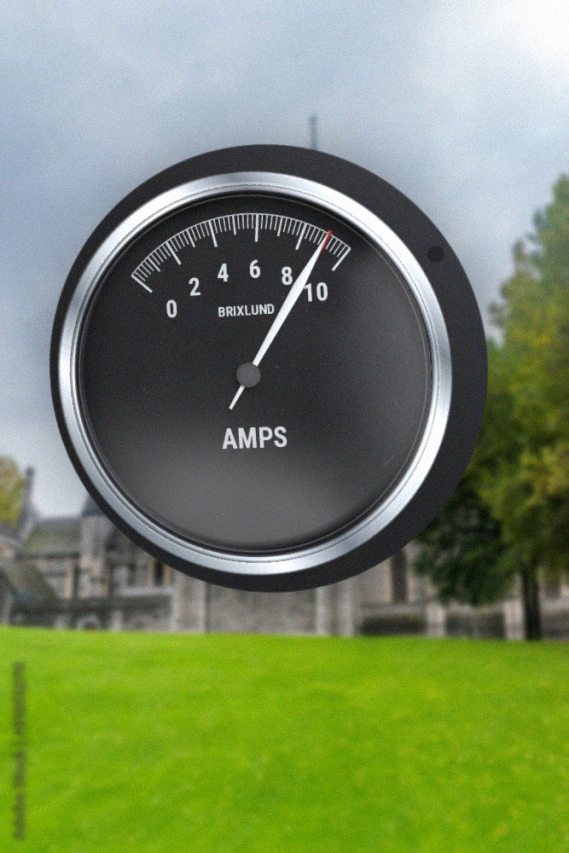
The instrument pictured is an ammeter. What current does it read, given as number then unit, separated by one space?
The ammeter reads 9 A
